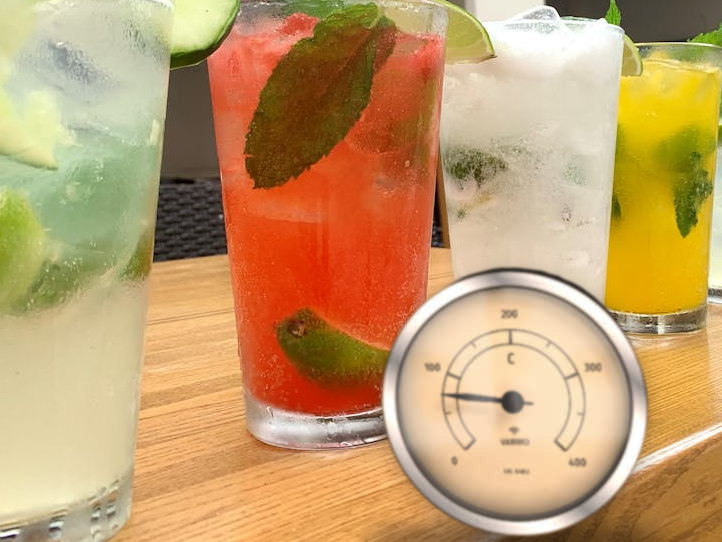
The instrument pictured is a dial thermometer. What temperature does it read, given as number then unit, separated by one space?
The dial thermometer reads 75 °C
